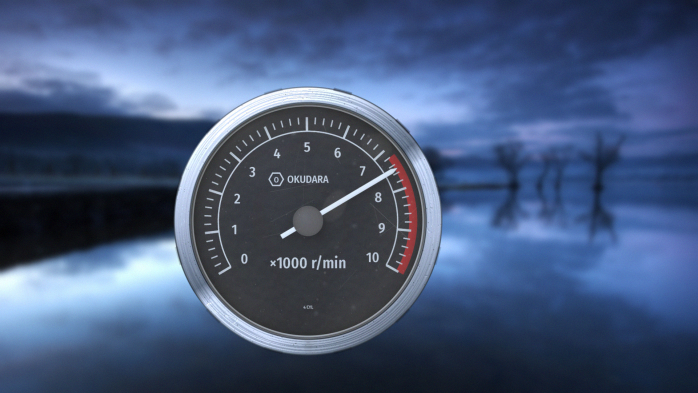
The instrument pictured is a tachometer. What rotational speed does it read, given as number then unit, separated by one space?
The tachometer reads 7500 rpm
